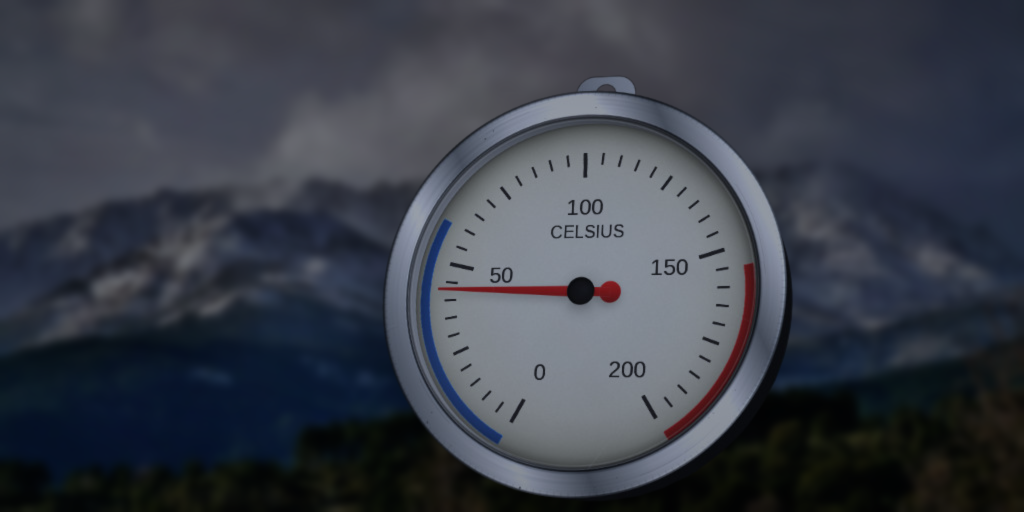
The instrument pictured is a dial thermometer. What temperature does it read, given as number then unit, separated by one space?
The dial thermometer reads 42.5 °C
